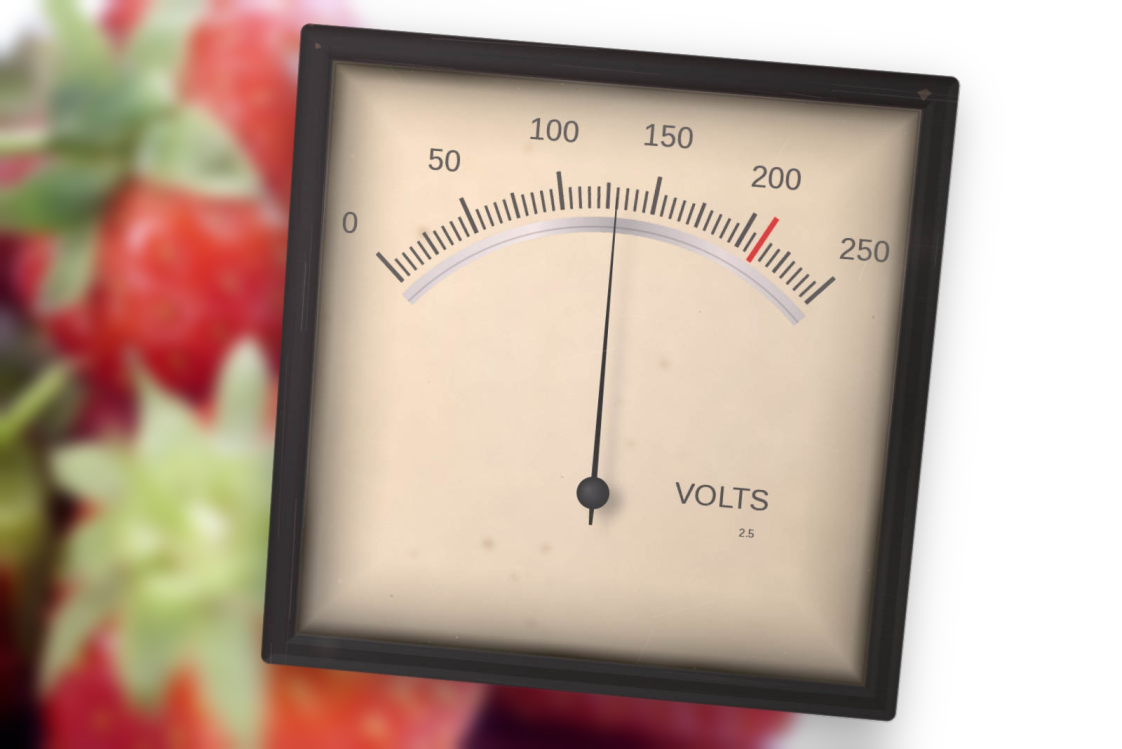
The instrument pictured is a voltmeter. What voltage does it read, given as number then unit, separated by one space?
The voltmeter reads 130 V
